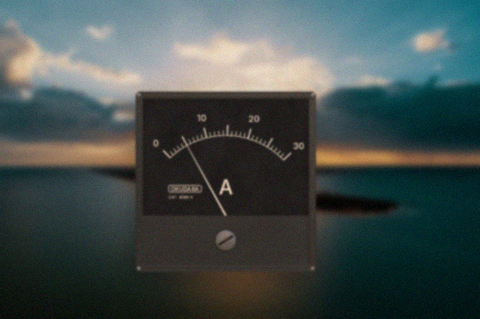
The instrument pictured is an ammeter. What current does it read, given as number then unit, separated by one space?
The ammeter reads 5 A
